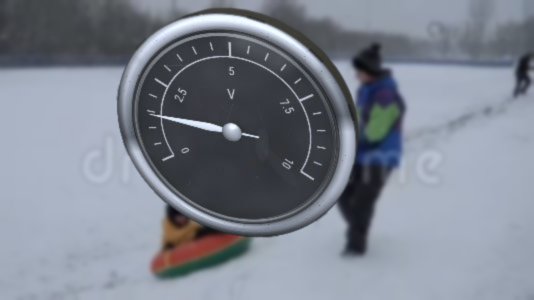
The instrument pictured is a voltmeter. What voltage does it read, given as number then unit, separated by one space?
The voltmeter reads 1.5 V
